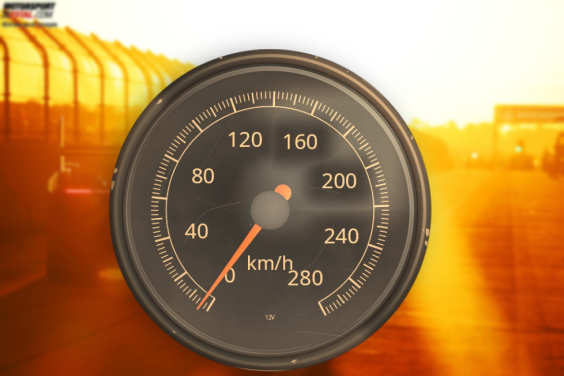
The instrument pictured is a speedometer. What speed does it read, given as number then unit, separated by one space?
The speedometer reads 4 km/h
